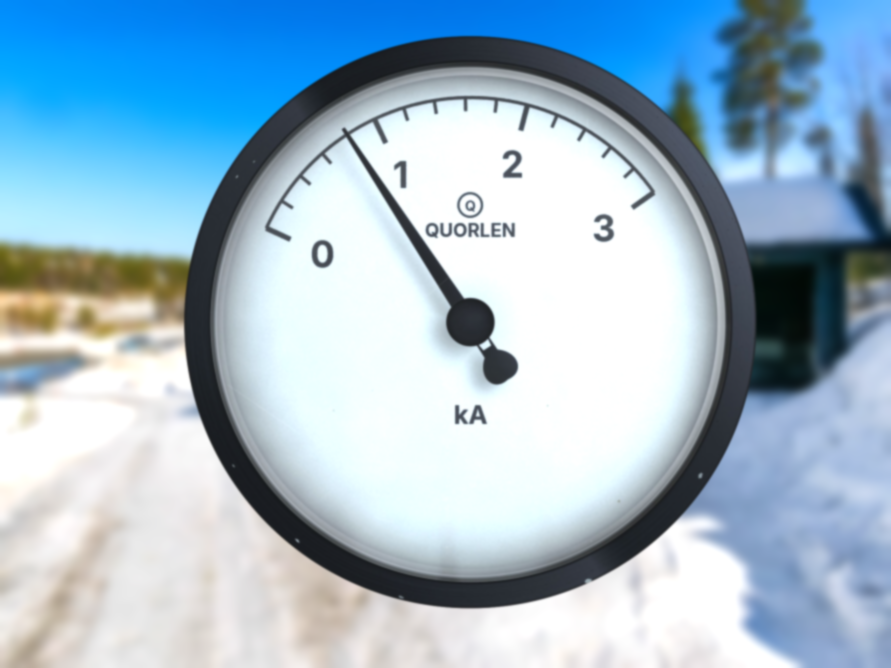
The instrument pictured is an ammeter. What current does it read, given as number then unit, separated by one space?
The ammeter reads 0.8 kA
